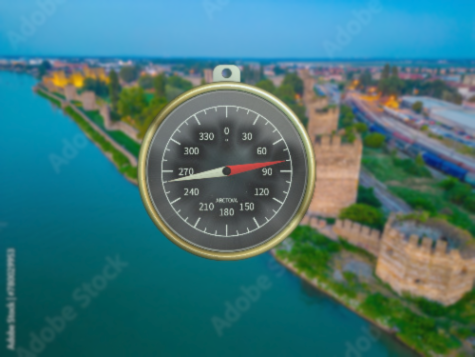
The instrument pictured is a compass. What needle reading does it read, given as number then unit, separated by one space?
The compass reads 80 °
